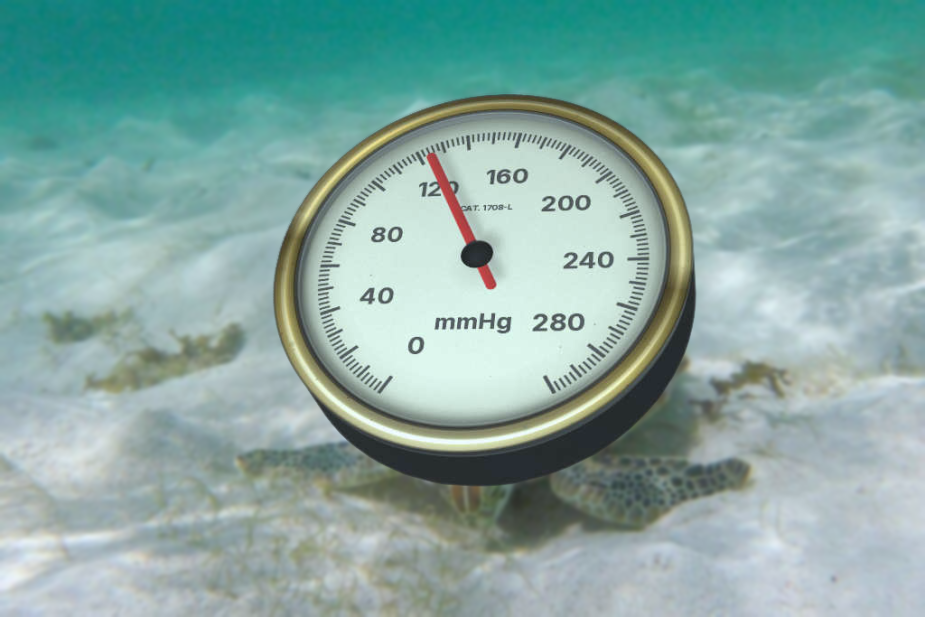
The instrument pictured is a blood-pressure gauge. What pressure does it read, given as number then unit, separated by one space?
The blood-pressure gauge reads 124 mmHg
